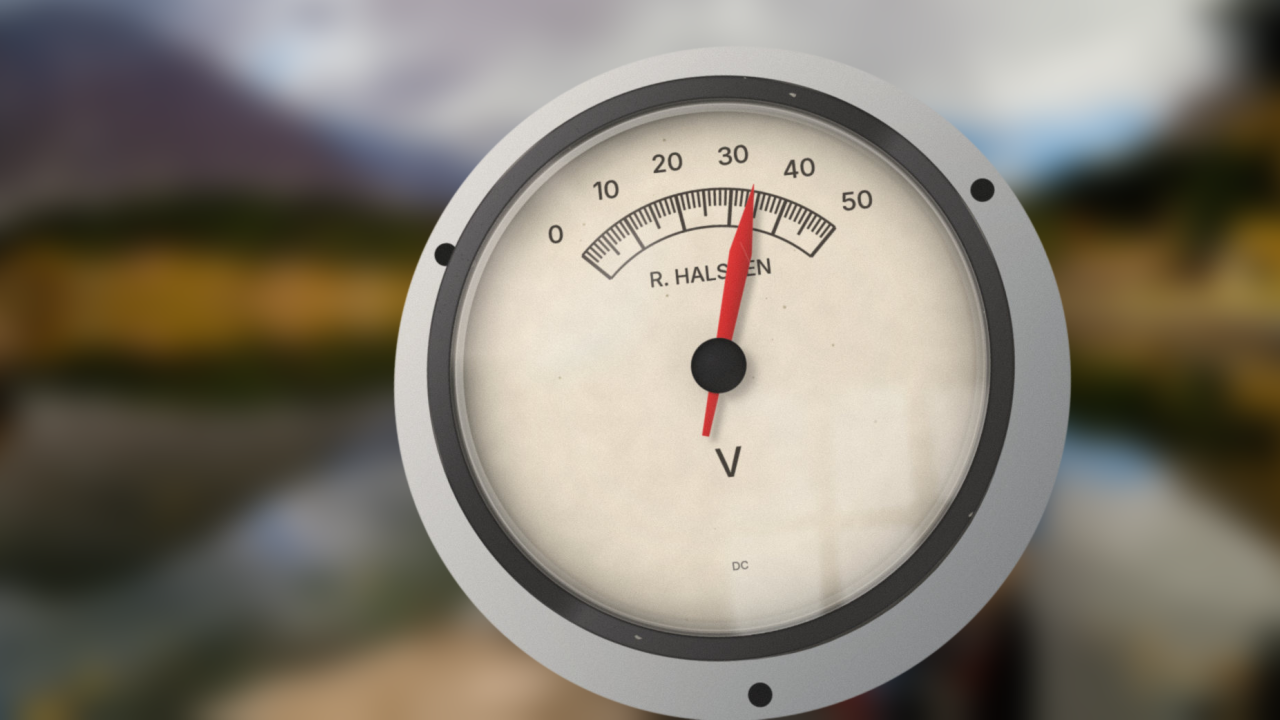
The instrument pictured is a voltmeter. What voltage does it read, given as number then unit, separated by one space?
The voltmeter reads 34 V
